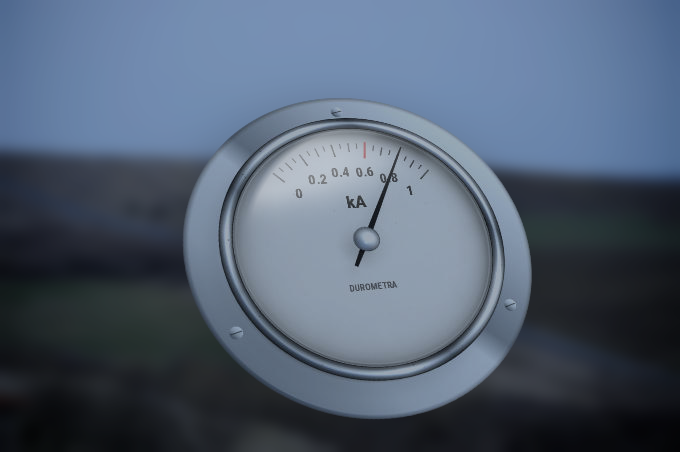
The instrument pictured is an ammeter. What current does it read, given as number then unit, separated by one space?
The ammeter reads 0.8 kA
